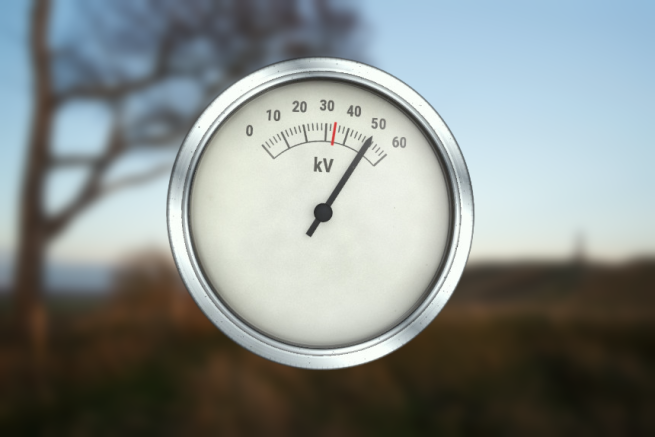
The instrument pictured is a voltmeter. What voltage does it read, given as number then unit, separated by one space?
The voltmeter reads 50 kV
